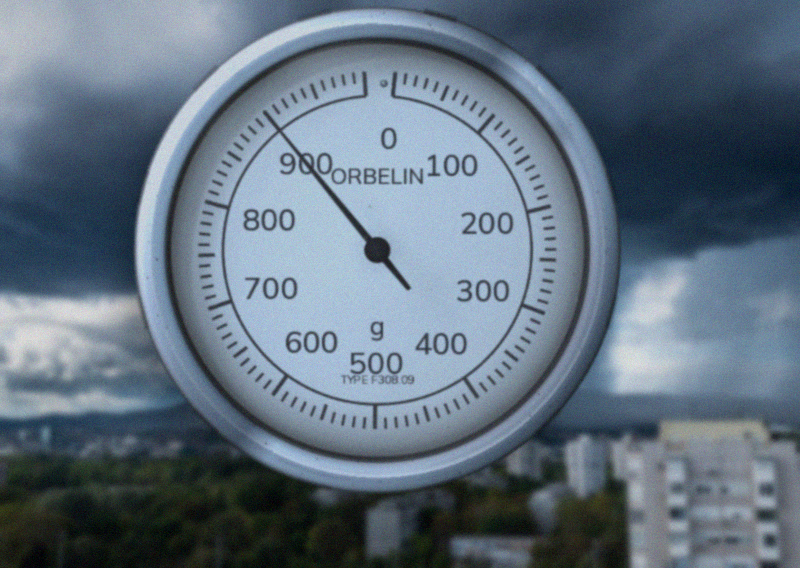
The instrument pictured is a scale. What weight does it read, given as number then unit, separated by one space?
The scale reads 900 g
